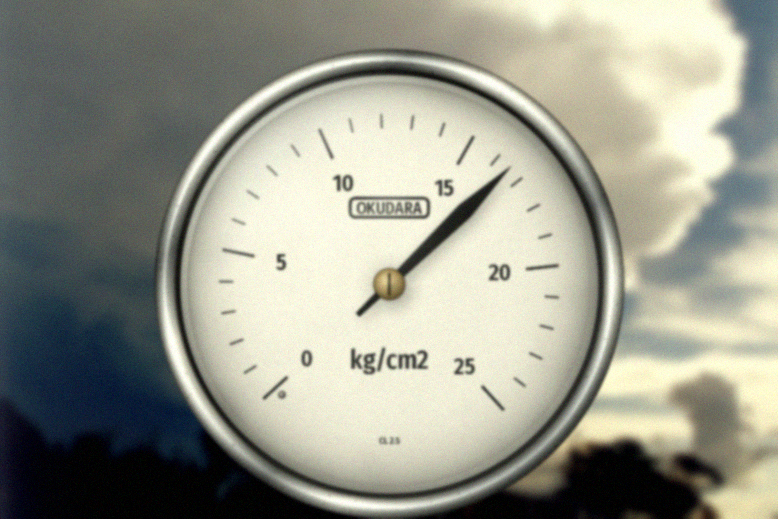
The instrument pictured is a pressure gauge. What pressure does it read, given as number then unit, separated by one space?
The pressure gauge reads 16.5 kg/cm²
